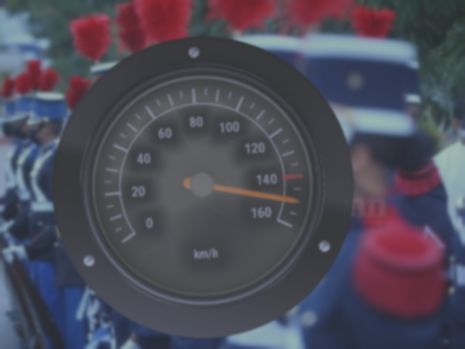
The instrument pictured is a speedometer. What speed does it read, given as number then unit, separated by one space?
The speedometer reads 150 km/h
